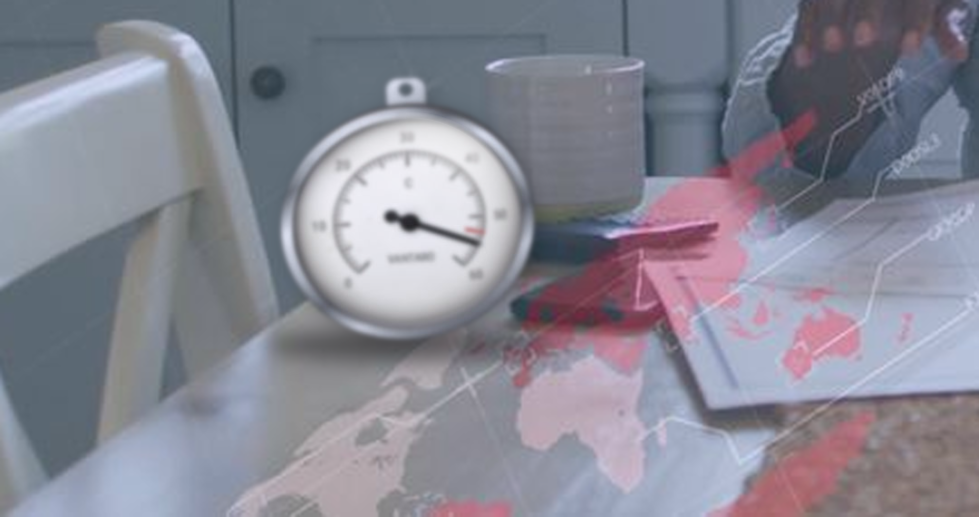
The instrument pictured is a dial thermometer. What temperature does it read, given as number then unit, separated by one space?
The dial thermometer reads 55 °C
